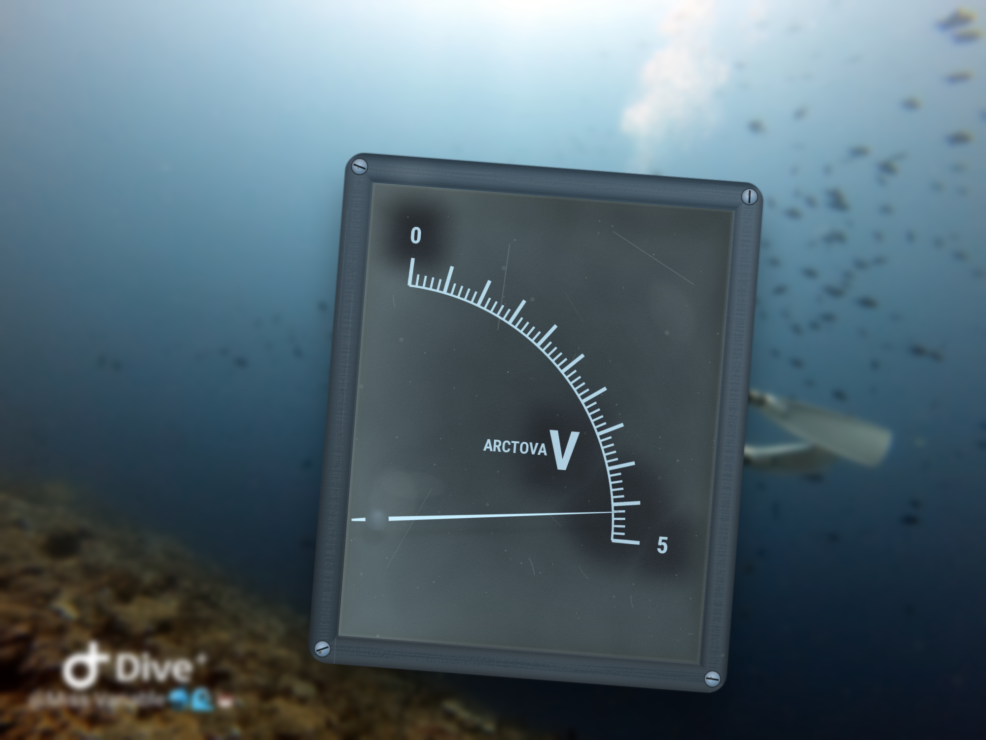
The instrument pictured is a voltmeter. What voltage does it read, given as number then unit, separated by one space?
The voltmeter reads 4.6 V
